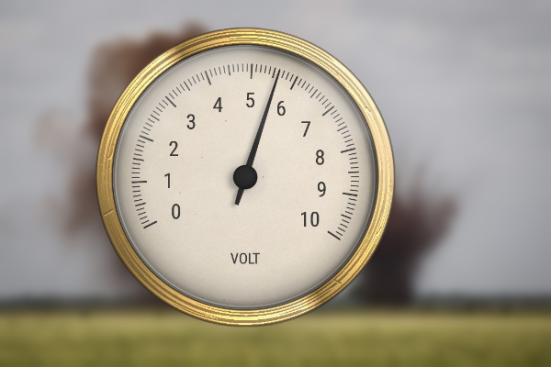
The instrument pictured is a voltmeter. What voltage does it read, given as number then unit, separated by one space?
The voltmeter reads 5.6 V
